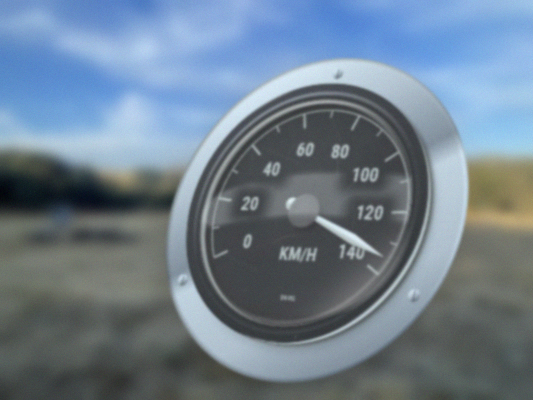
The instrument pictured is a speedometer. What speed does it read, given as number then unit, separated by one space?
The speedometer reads 135 km/h
